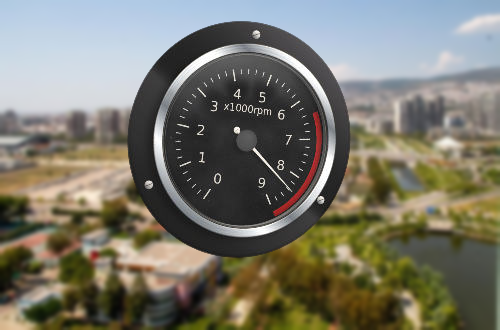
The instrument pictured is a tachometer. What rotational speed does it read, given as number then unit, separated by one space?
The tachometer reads 8400 rpm
